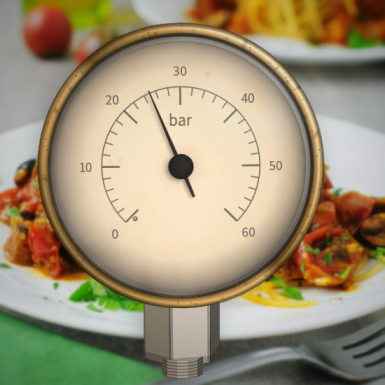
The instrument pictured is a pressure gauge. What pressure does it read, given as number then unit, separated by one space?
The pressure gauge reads 25 bar
